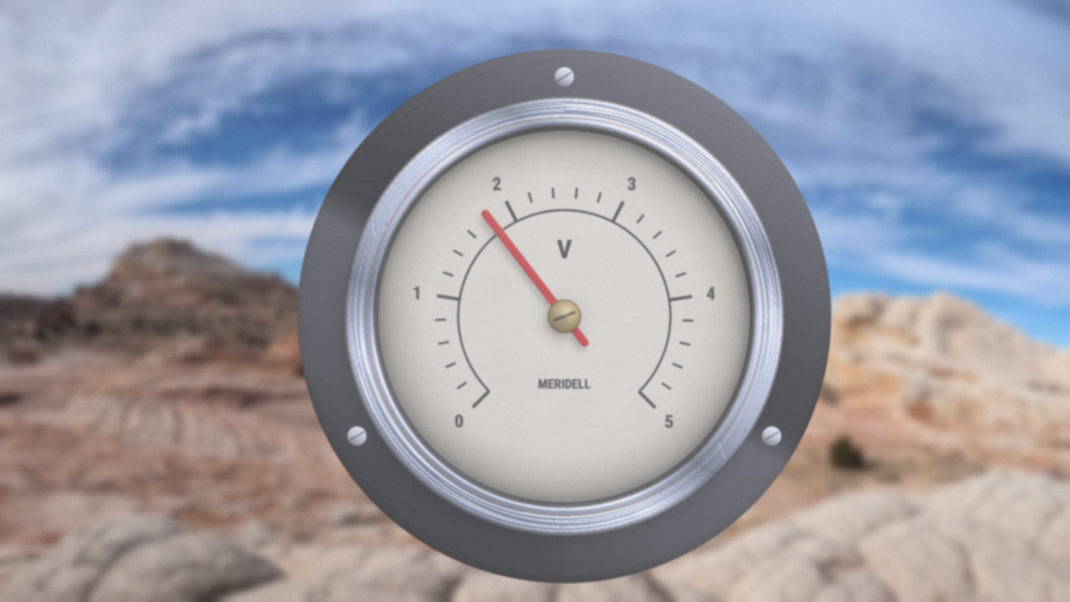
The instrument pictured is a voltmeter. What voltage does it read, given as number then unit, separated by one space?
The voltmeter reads 1.8 V
